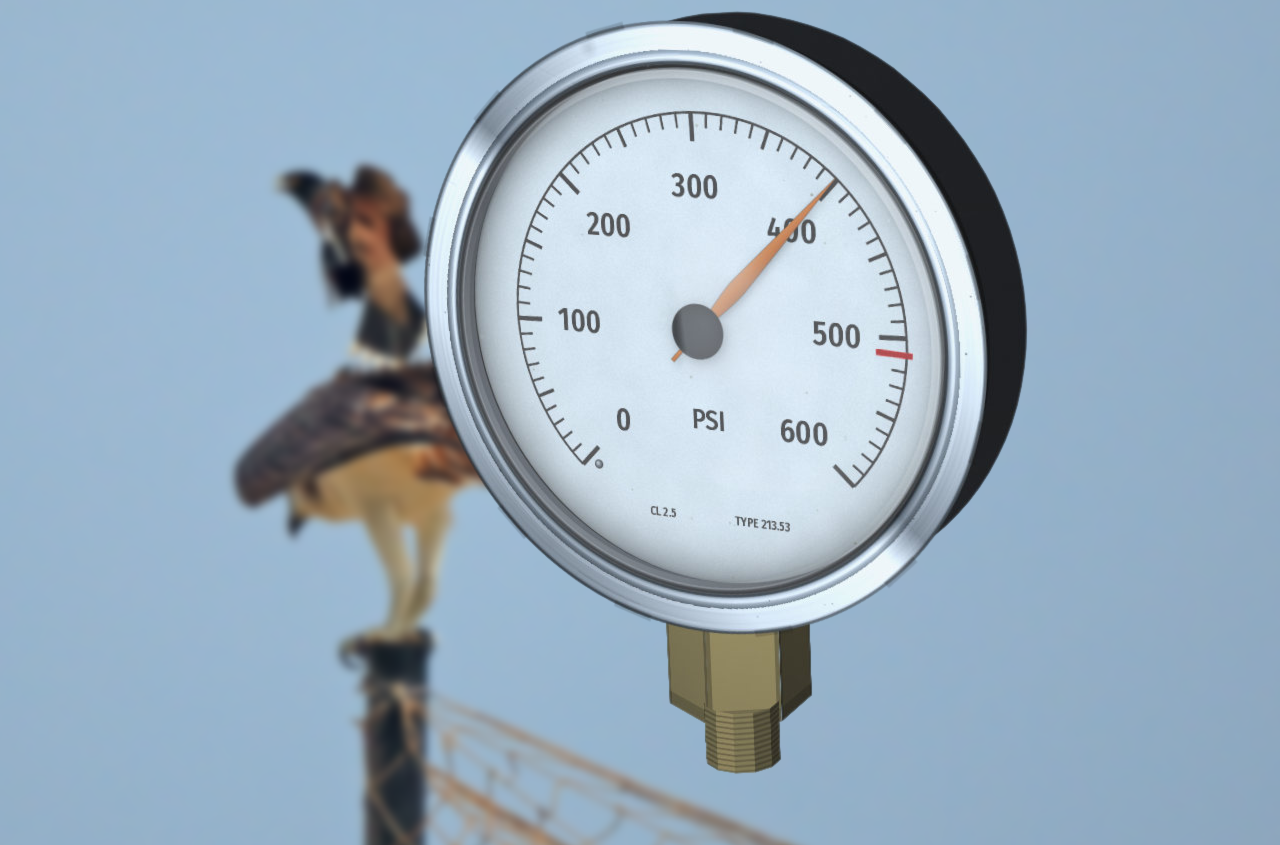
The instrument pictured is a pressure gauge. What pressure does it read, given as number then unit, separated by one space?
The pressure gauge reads 400 psi
